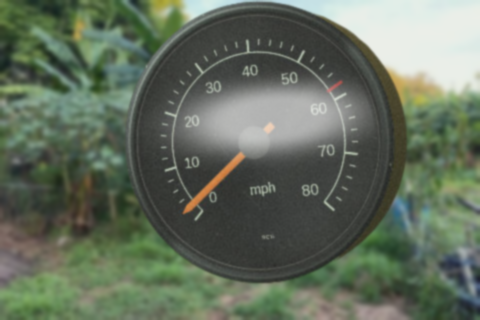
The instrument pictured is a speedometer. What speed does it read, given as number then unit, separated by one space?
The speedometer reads 2 mph
